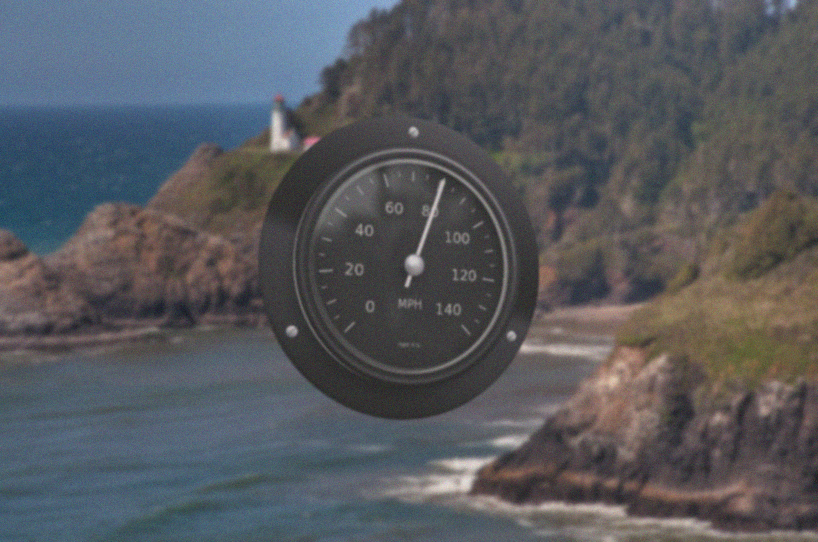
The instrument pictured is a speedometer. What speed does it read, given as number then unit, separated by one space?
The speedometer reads 80 mph
